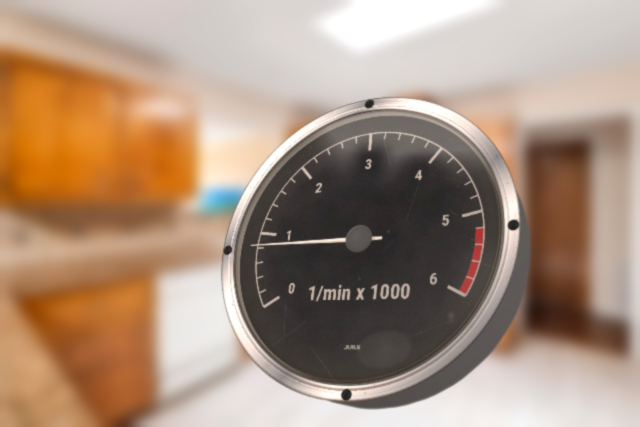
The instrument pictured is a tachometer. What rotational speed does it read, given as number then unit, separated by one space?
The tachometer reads 800 rpm
